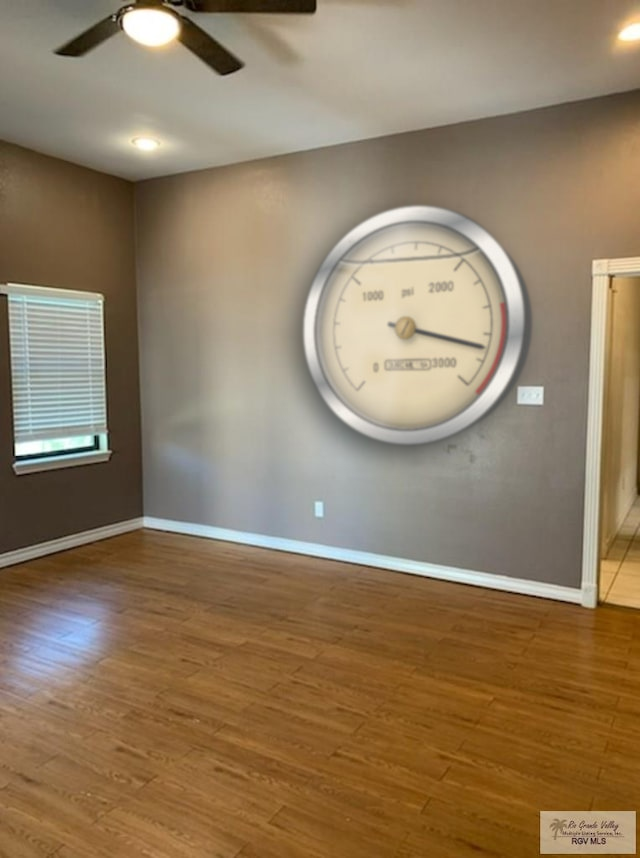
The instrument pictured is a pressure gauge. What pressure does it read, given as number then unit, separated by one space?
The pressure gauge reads 2700 psi
